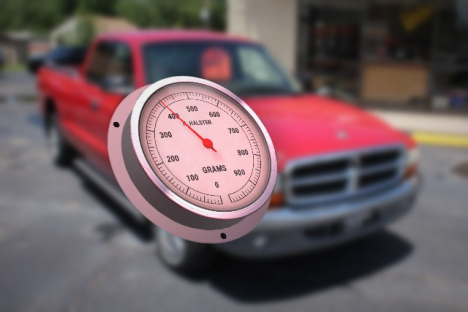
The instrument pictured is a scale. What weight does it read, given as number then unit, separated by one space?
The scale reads 400 g
